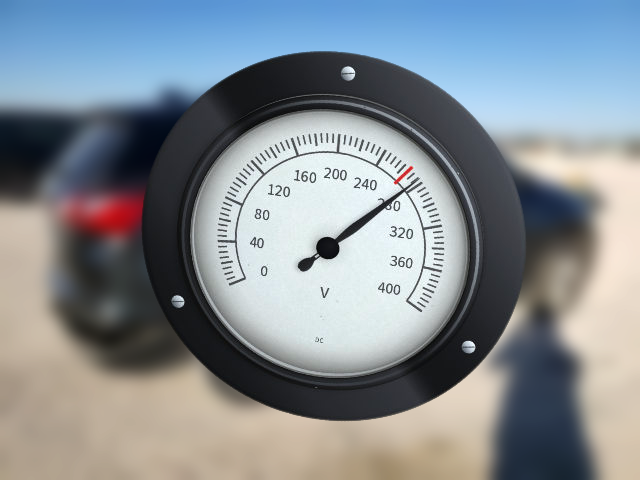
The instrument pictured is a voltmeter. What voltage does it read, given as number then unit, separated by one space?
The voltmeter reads 275 V
